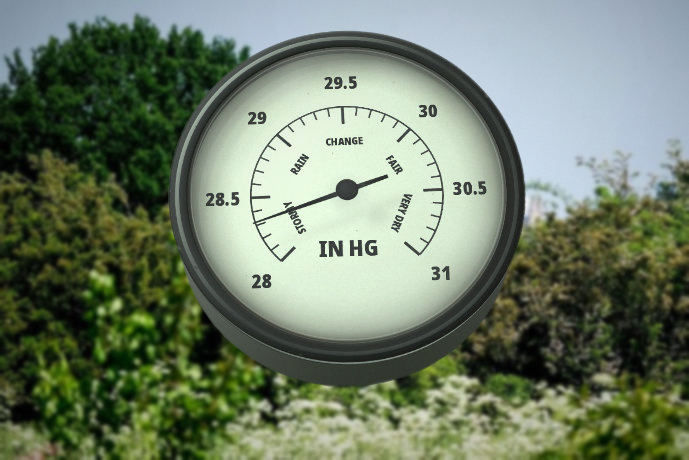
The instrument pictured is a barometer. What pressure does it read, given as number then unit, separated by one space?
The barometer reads 28.3 inHg
